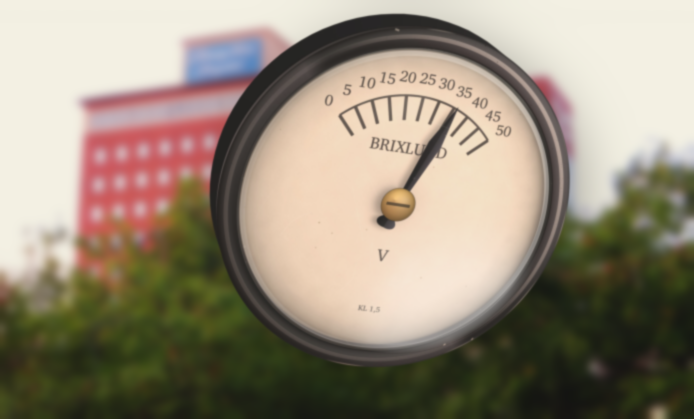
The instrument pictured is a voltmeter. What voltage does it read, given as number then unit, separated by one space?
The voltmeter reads 35 V
